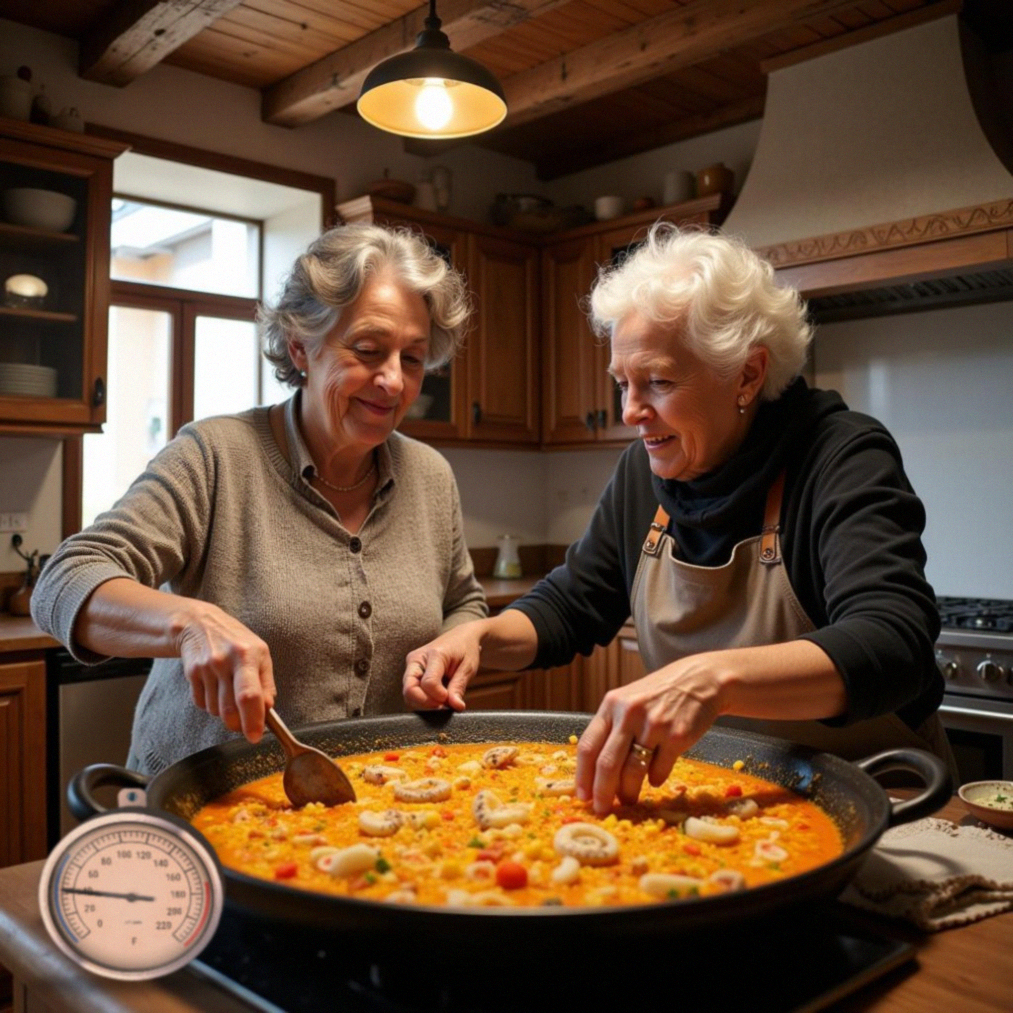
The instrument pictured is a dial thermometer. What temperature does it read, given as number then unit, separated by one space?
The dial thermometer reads 40 °F
